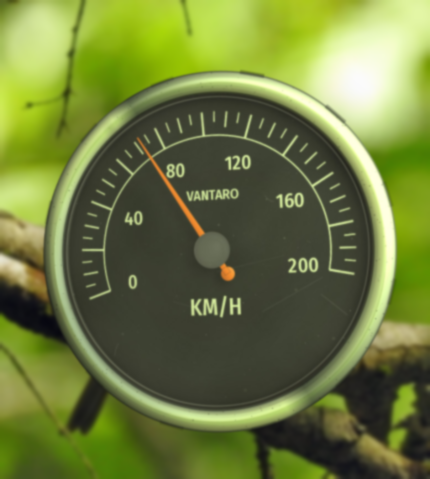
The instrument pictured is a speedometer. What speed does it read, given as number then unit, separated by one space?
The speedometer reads 72.5 km/h
